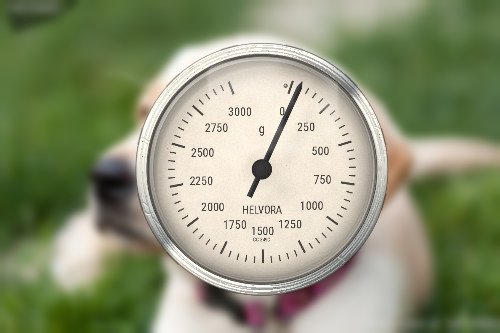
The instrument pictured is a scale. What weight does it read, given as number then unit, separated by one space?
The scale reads 50 g
